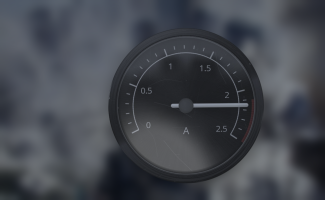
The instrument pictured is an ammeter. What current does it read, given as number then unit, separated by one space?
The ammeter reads 2.15 A
